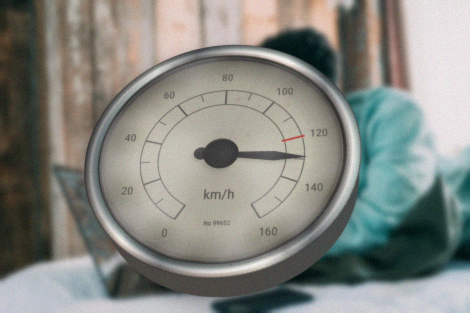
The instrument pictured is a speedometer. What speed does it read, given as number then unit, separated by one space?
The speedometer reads 130 km/h
